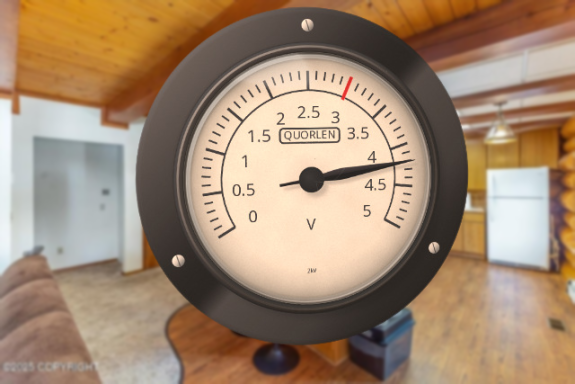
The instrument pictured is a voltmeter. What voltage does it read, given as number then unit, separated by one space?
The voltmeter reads 4.2 V
